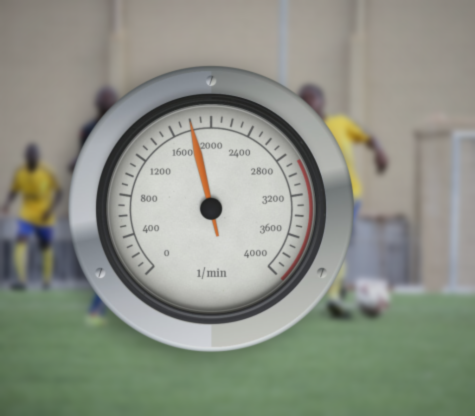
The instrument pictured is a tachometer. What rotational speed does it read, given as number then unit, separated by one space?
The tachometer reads 1800 rpm
